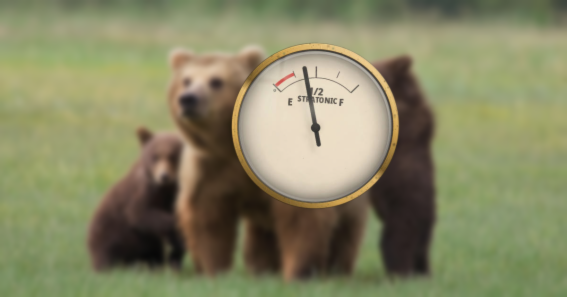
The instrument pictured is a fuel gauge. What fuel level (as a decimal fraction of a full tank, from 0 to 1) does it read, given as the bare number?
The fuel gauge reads 0.375
